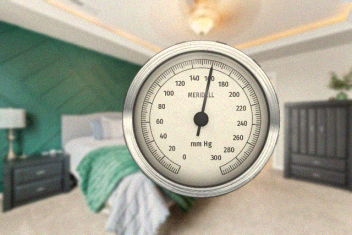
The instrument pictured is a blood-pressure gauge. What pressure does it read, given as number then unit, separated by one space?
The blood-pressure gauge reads 160 mmHg
